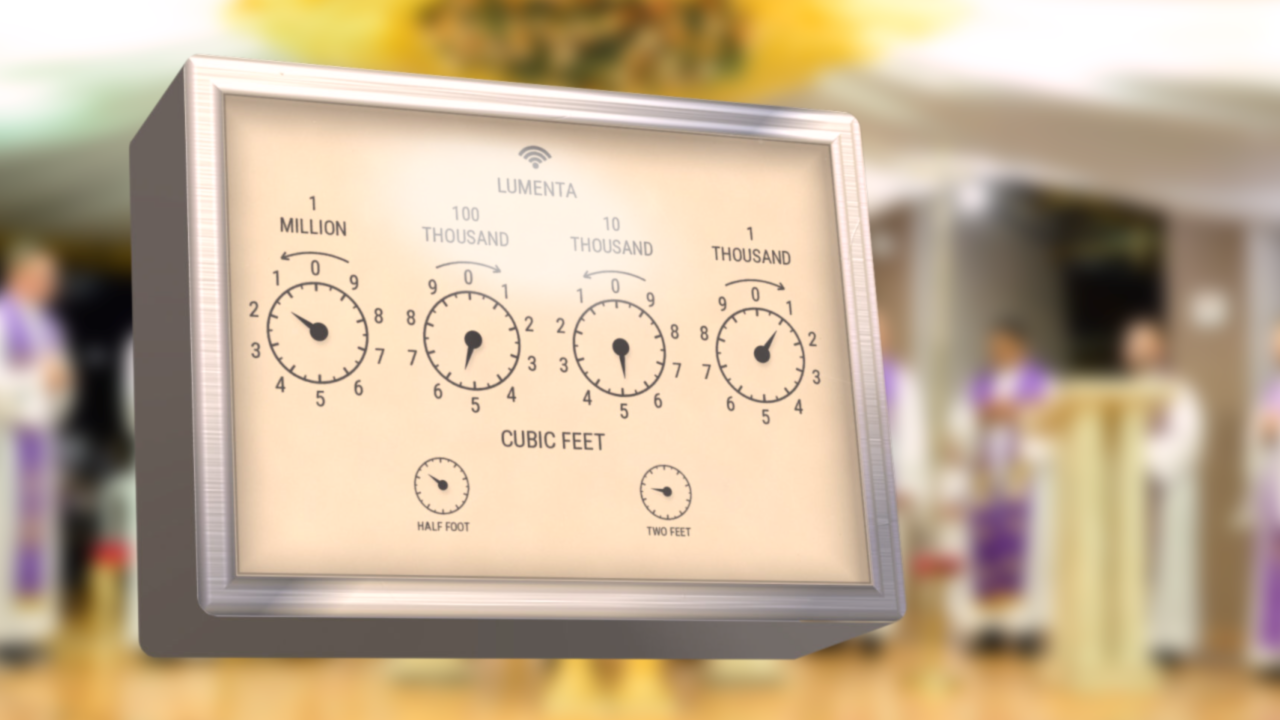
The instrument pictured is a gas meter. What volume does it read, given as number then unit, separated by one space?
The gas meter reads 155100 ft³
